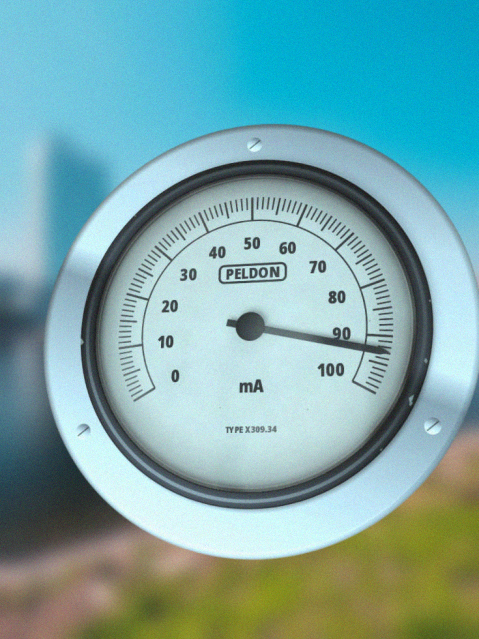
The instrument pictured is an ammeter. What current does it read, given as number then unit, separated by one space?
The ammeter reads 93 mA
